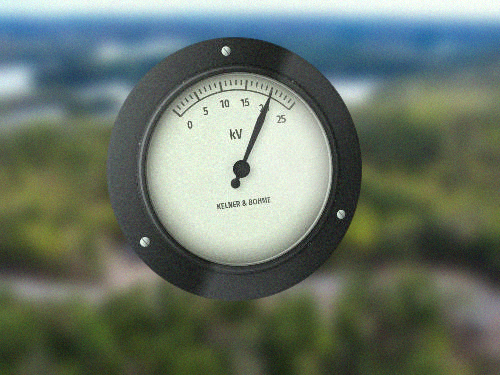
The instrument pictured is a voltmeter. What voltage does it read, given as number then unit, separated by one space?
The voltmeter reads 20 kV
